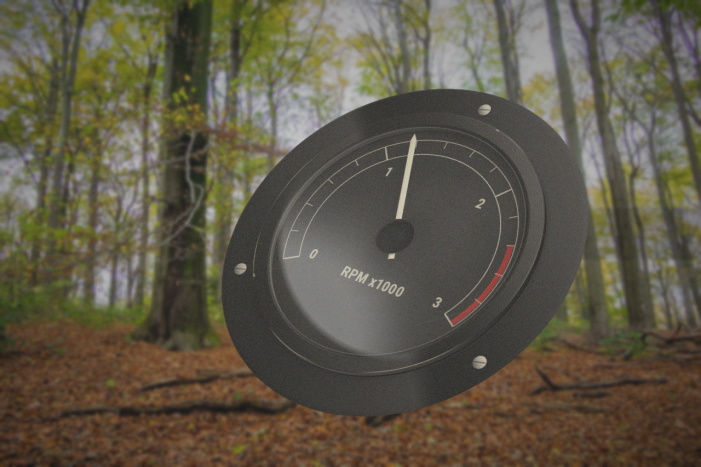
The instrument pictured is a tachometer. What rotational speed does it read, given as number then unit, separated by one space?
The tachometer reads 1200 rpm
